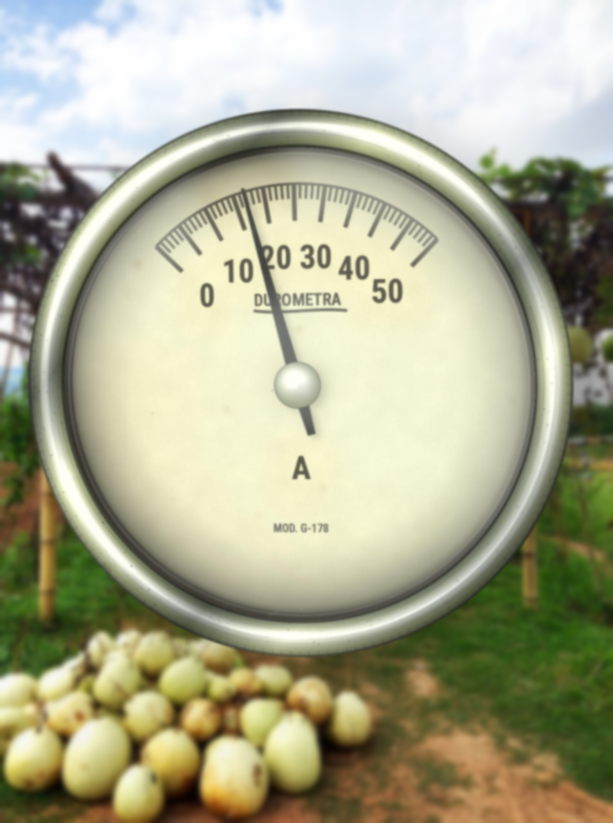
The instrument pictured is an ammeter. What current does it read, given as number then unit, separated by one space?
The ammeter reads 17 A
